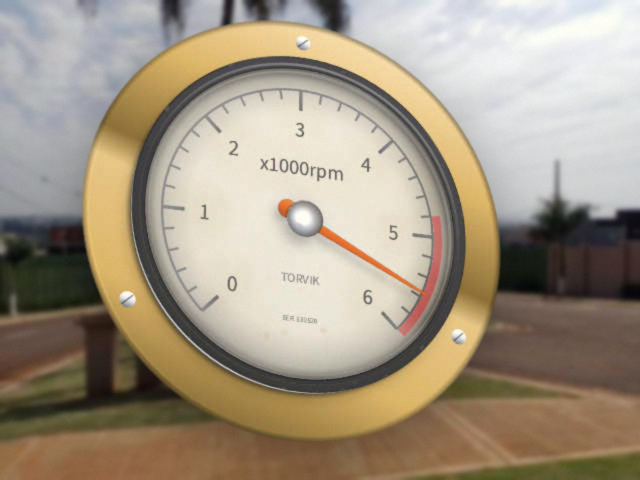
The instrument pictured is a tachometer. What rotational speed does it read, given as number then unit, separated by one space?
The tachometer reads 5600 rpm
